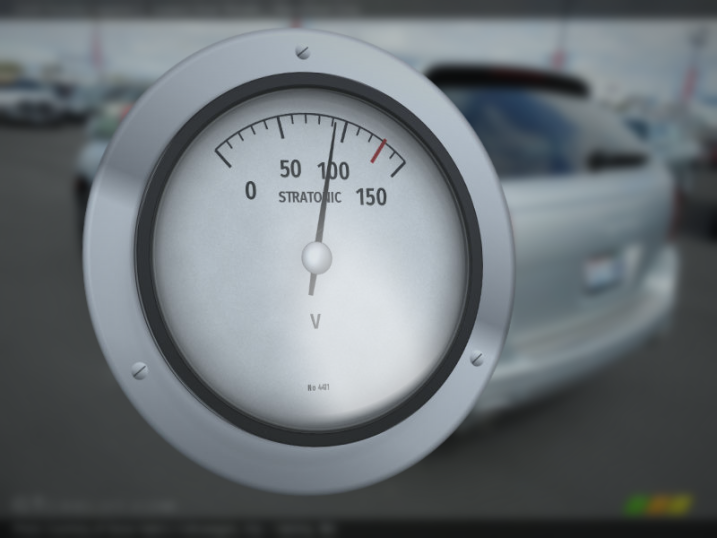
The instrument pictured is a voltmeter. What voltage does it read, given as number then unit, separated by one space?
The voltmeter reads 90 V
